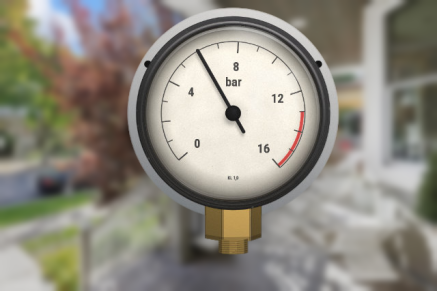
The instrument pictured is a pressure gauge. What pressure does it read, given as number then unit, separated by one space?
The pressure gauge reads 6 bar
